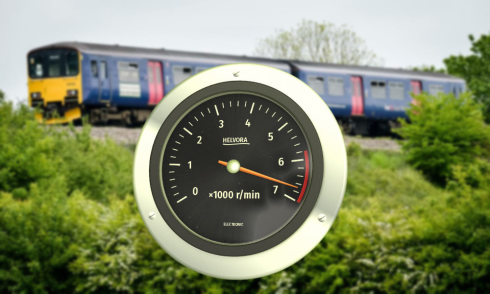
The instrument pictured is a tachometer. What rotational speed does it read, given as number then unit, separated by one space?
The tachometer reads 6700 rpm
